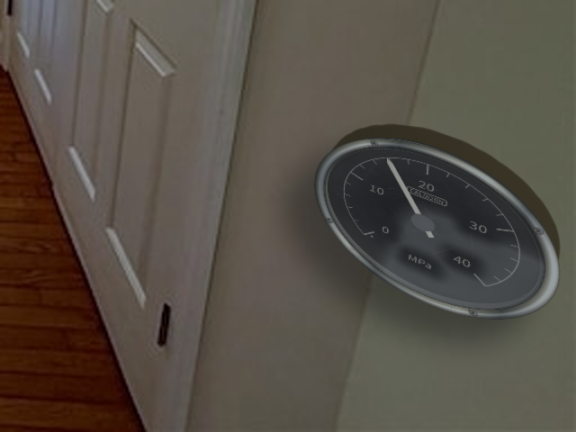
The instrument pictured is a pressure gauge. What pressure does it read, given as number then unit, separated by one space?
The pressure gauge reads 16 MPa
